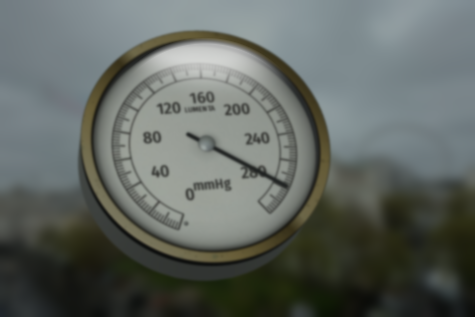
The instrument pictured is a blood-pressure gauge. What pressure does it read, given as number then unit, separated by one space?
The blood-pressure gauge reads 280 mmHg
